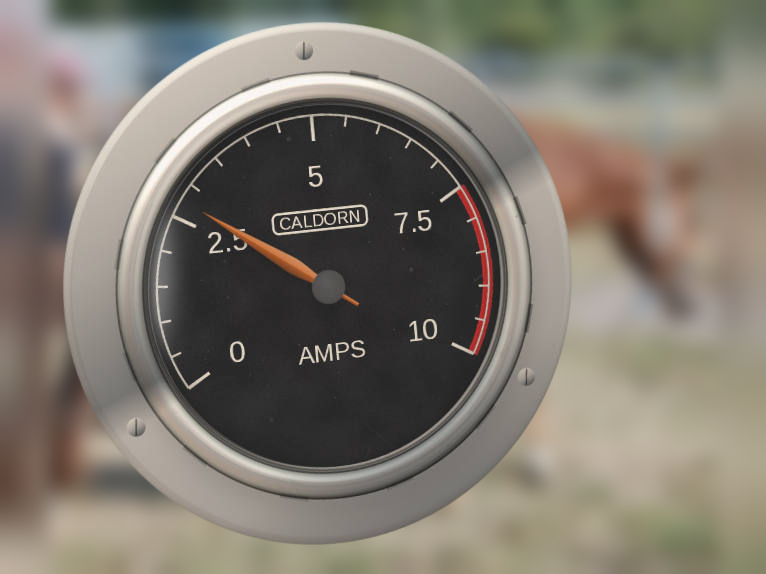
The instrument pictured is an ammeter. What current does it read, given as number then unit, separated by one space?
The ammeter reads 2.75 A
